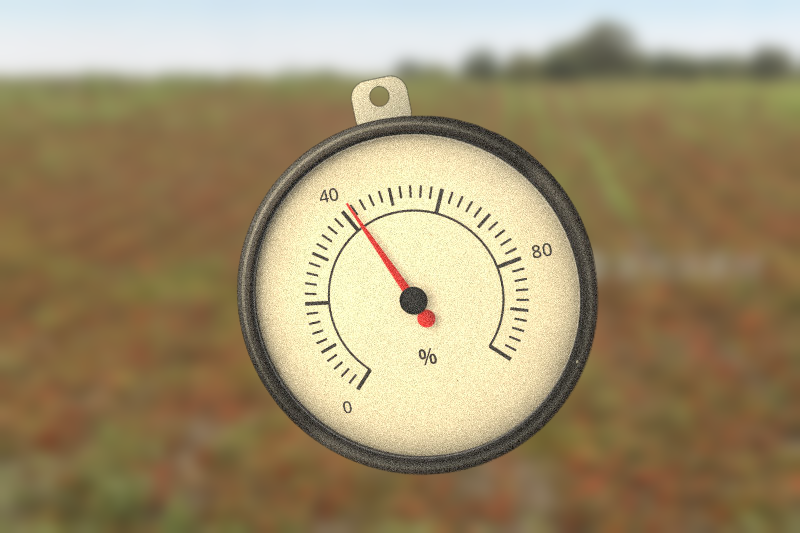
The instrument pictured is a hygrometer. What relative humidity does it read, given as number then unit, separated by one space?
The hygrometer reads 42 %
